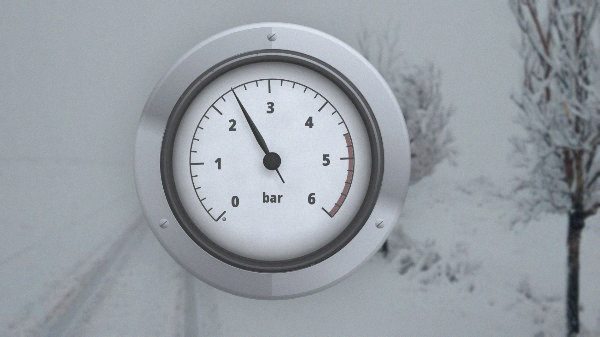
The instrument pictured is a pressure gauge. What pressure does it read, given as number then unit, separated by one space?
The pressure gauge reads 2.4 bar
